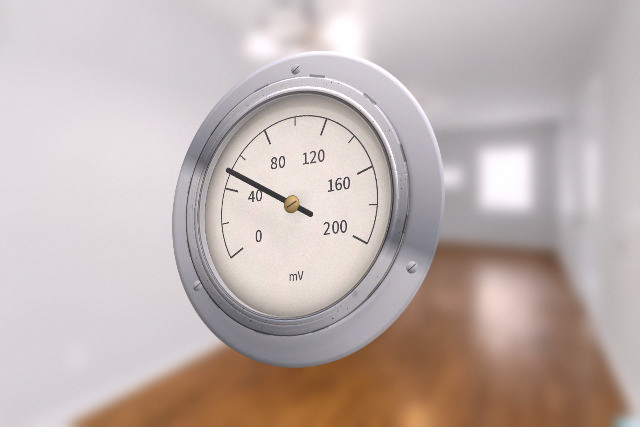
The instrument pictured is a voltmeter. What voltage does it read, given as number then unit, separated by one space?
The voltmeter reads 50 mV
